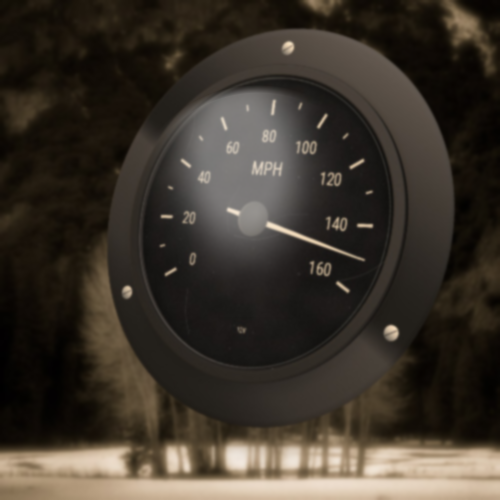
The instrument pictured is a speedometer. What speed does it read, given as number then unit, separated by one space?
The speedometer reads 150 mph
